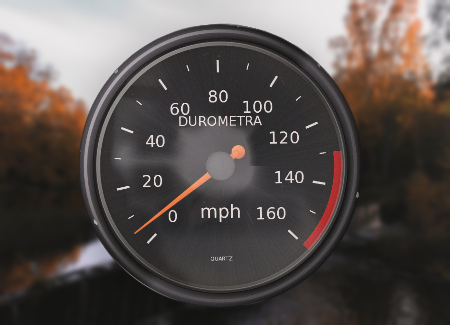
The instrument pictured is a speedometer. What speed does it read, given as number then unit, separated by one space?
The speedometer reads 5 mph
